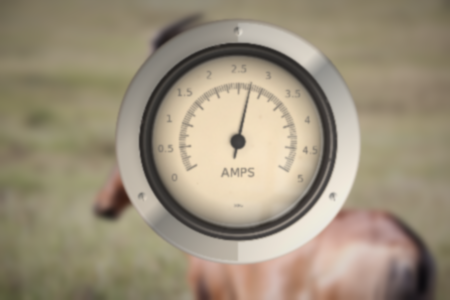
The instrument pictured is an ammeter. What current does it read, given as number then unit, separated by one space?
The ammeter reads 2.75 A
